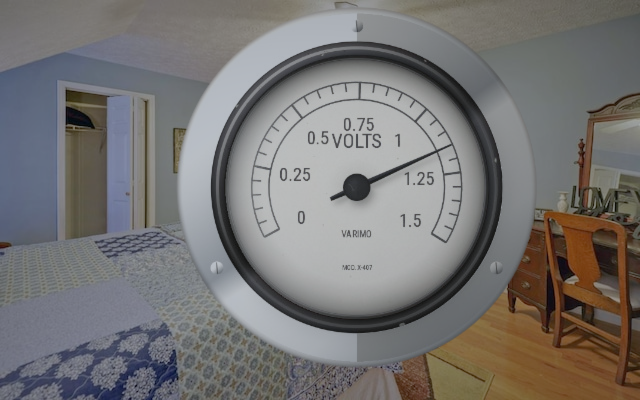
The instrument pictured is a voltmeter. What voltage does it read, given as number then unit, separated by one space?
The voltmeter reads 1.15 V
